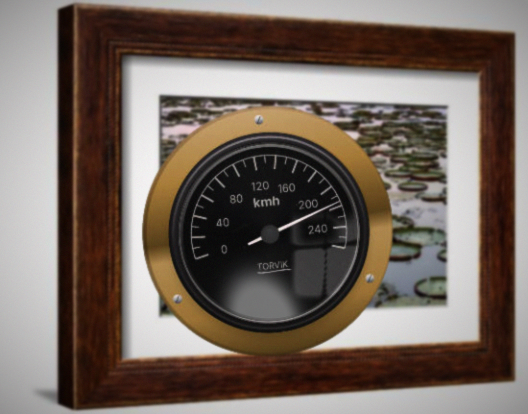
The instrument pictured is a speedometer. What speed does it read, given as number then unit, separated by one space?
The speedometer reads 215 km/h
